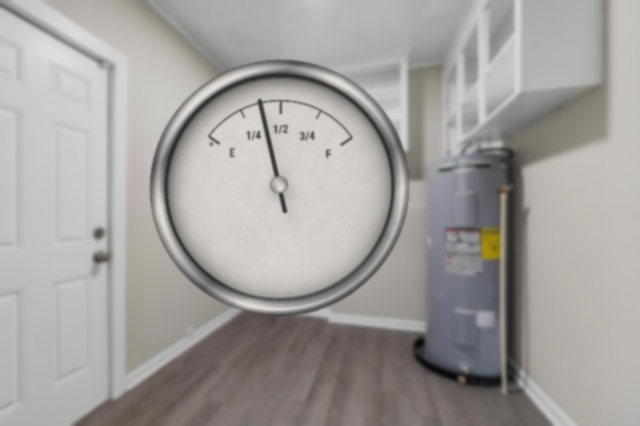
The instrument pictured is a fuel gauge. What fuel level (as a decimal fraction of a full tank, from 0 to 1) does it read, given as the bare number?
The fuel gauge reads 0.375
